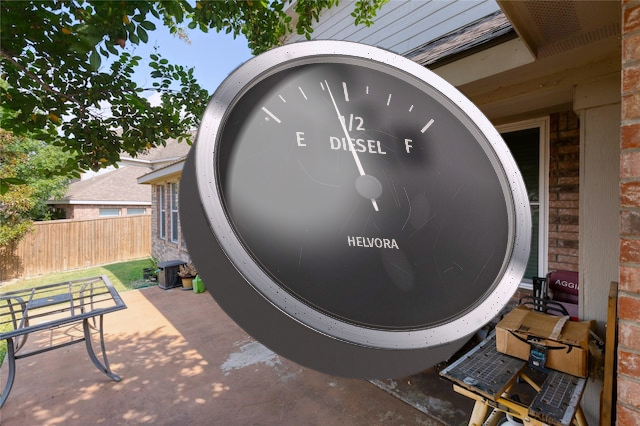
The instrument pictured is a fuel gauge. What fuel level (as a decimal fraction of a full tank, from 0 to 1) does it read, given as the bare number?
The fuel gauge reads 0.375
